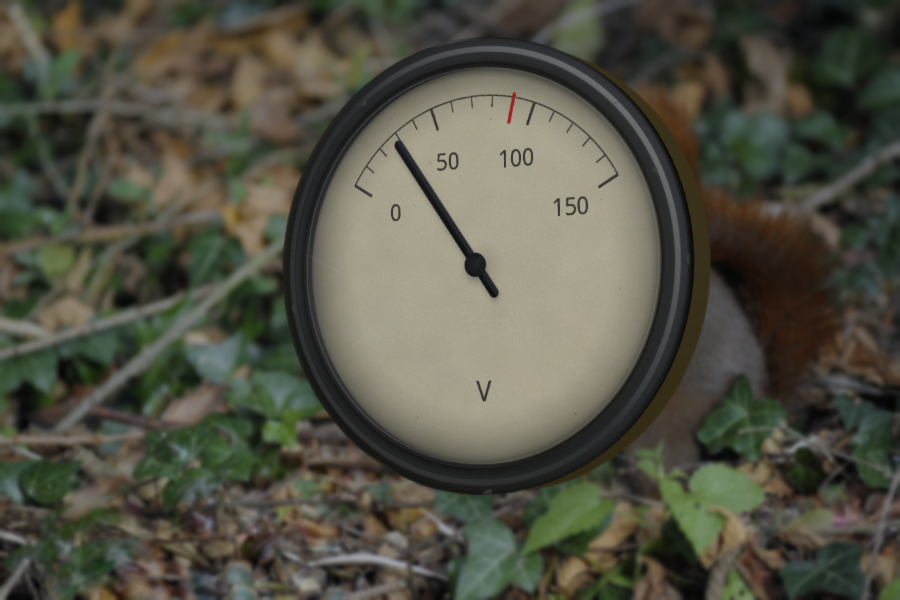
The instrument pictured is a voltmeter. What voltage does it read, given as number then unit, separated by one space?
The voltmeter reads 30 V
